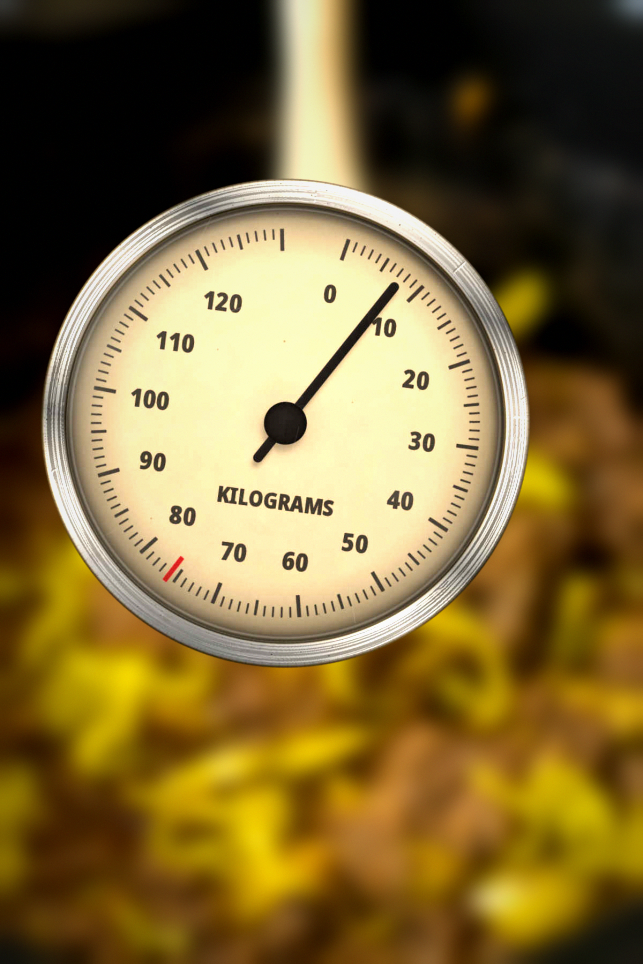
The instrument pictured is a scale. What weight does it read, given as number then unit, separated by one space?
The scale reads 7.5 kg
